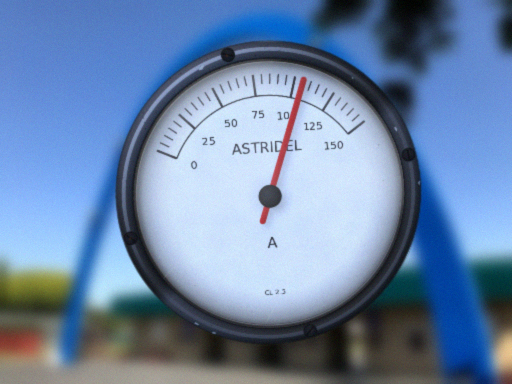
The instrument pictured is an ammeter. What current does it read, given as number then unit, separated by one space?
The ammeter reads 105 A
